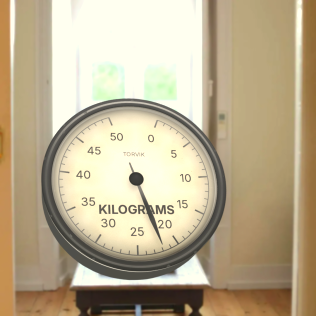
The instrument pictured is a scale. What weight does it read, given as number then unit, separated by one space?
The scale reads 22 kg
